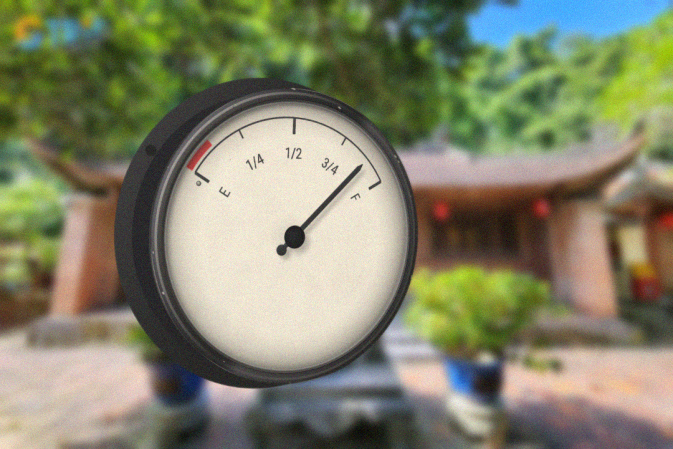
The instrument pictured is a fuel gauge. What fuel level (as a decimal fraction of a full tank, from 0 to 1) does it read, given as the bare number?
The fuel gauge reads 0.875
